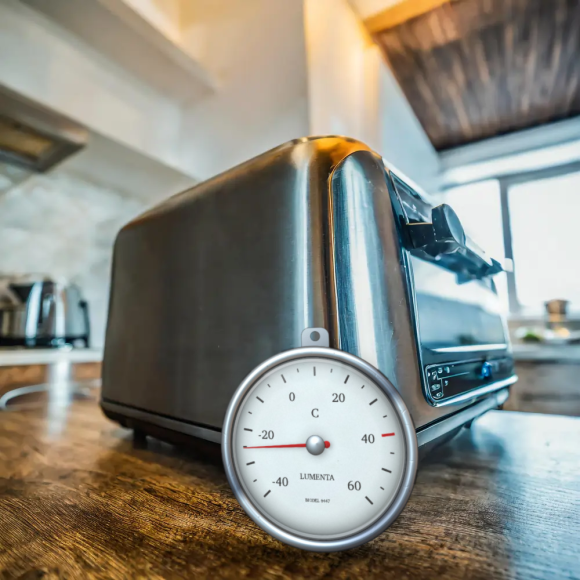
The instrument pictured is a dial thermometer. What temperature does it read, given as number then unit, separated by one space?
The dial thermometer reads -25 °C
